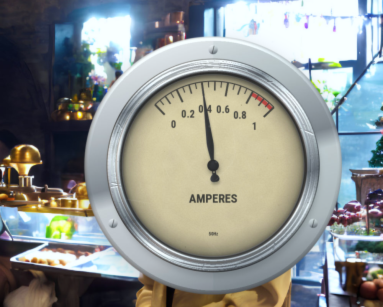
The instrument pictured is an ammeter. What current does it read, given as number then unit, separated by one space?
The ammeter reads 0.4 A
